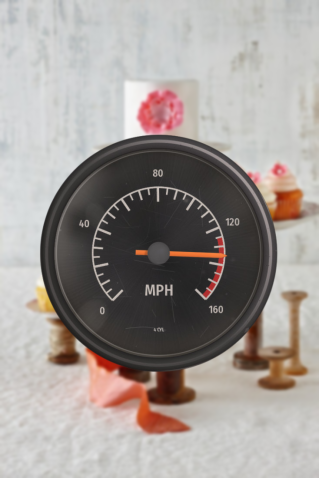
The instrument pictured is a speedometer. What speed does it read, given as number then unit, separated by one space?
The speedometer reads 135 mph
